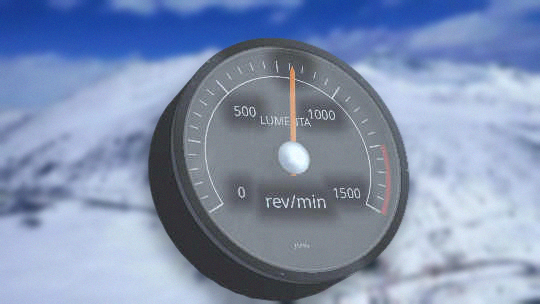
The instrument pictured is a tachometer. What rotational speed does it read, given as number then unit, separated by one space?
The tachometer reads 800 rpm
